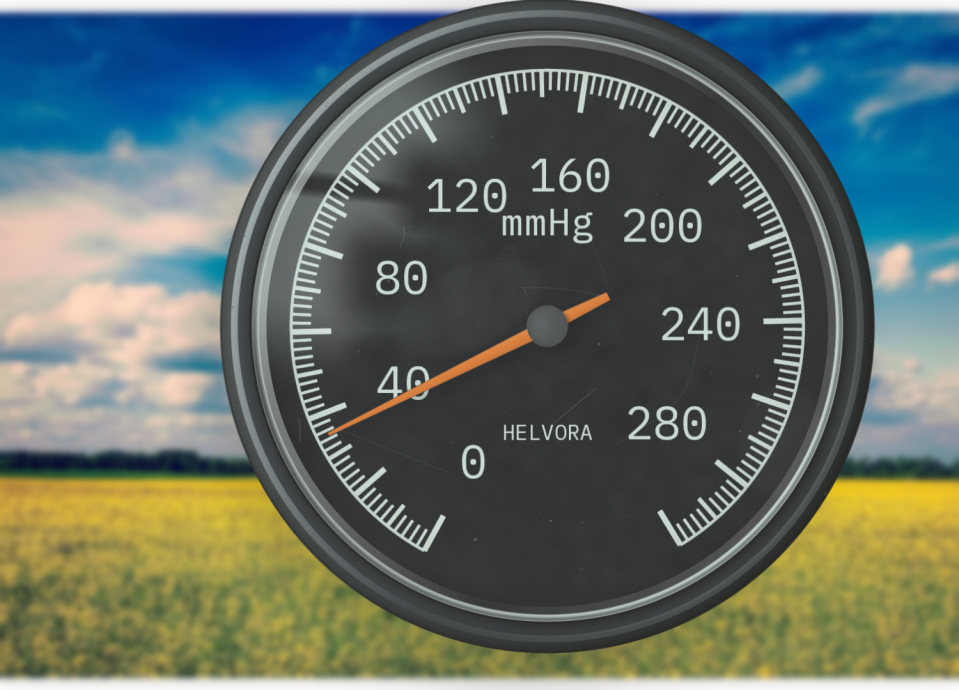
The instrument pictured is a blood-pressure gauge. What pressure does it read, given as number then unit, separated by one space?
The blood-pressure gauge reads 35 mmHg
